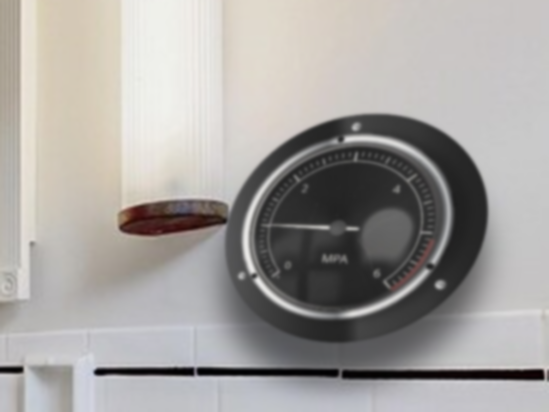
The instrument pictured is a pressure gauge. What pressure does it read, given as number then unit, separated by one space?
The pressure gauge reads 1 MPa
